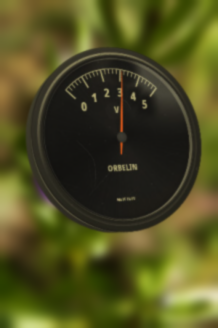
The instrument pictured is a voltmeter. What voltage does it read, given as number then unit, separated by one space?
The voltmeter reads 3 V
